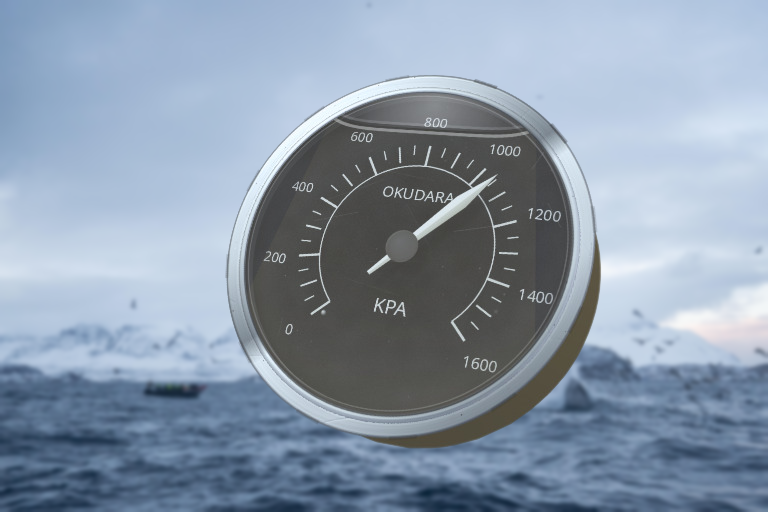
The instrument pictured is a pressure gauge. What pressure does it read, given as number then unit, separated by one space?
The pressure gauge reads 1050 kPa
